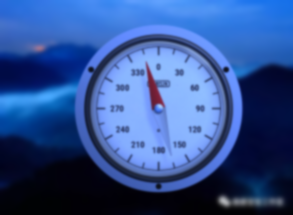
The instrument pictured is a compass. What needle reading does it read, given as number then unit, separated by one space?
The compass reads 345 °
